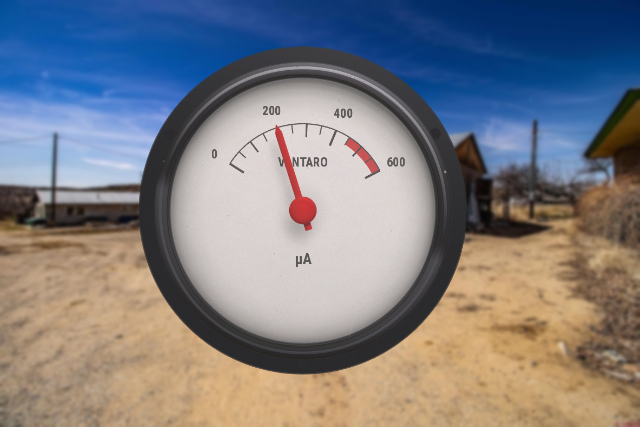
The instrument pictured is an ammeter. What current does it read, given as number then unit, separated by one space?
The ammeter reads 200 µA
